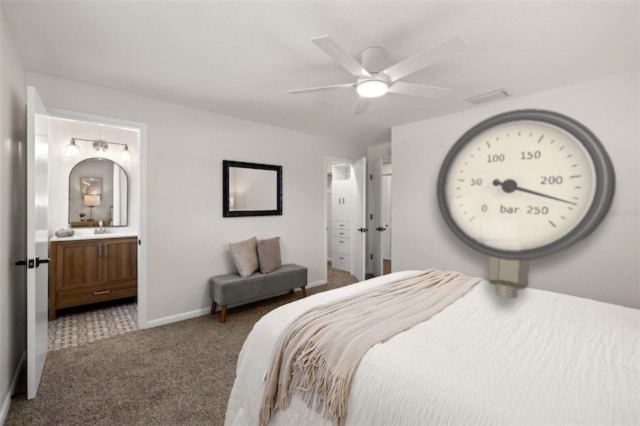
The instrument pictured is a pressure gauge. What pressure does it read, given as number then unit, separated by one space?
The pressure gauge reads 225 bar
